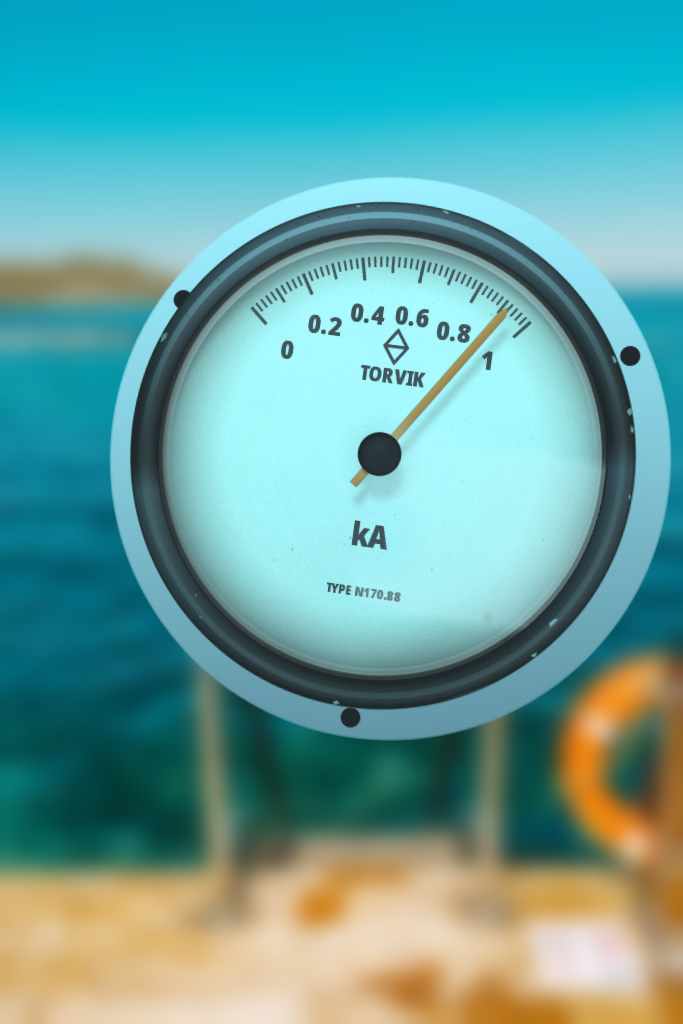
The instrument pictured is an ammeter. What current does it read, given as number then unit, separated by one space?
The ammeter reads 0.92 kA
